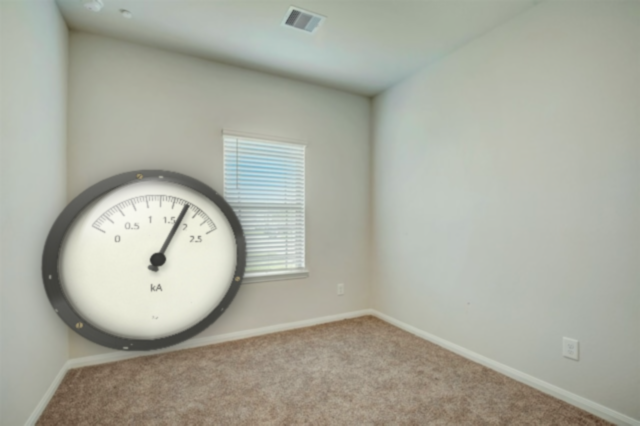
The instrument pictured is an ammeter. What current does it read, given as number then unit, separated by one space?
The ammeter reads 1.75 kA
